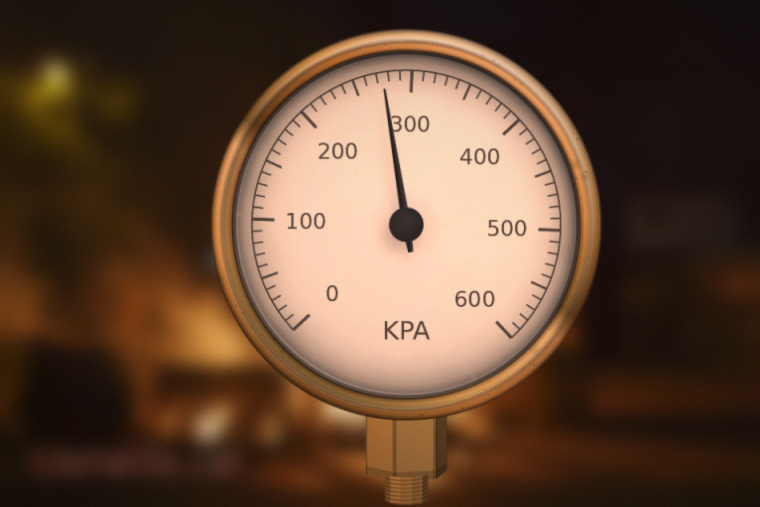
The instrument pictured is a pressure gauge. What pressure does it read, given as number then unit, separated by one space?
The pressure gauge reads 275 kPa
